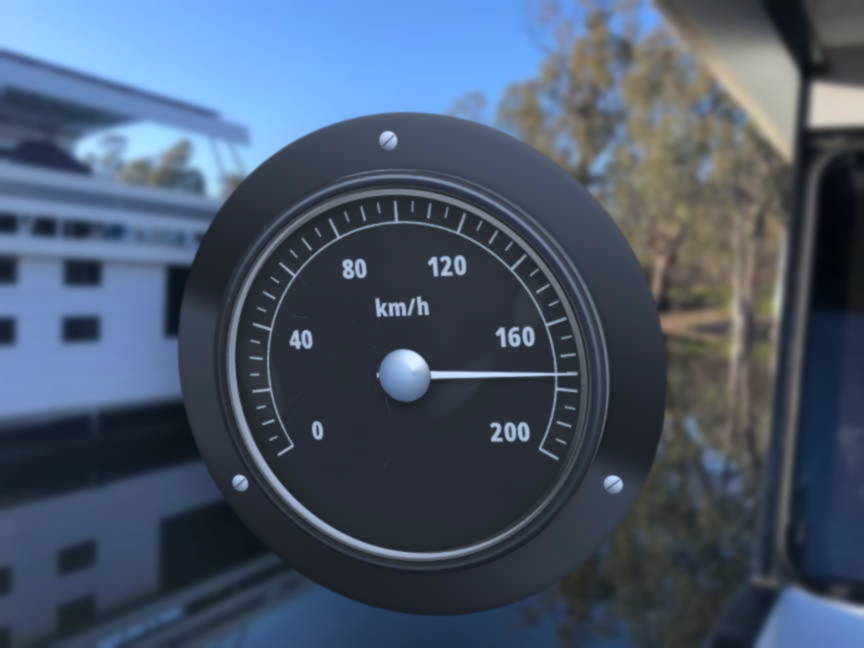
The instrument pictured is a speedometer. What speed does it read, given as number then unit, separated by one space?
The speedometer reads 175 km/h
